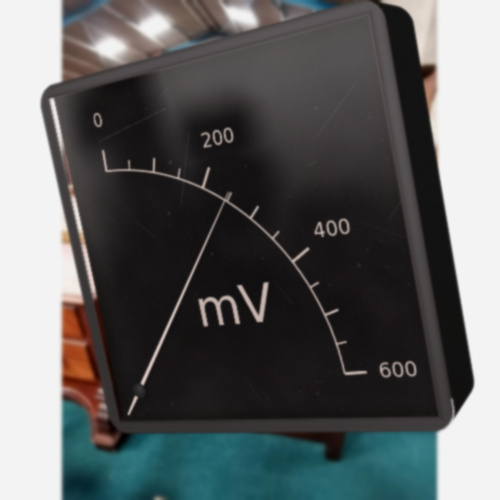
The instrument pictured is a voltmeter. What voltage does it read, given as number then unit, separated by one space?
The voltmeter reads 250 mV
